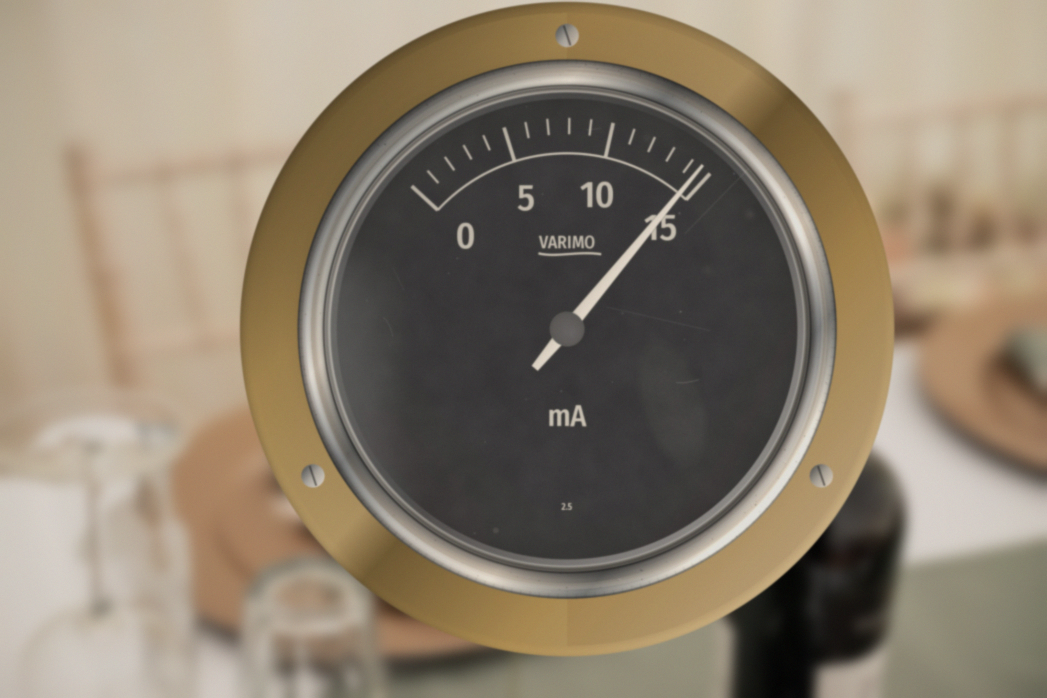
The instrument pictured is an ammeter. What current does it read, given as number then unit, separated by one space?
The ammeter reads 14.5 mA
